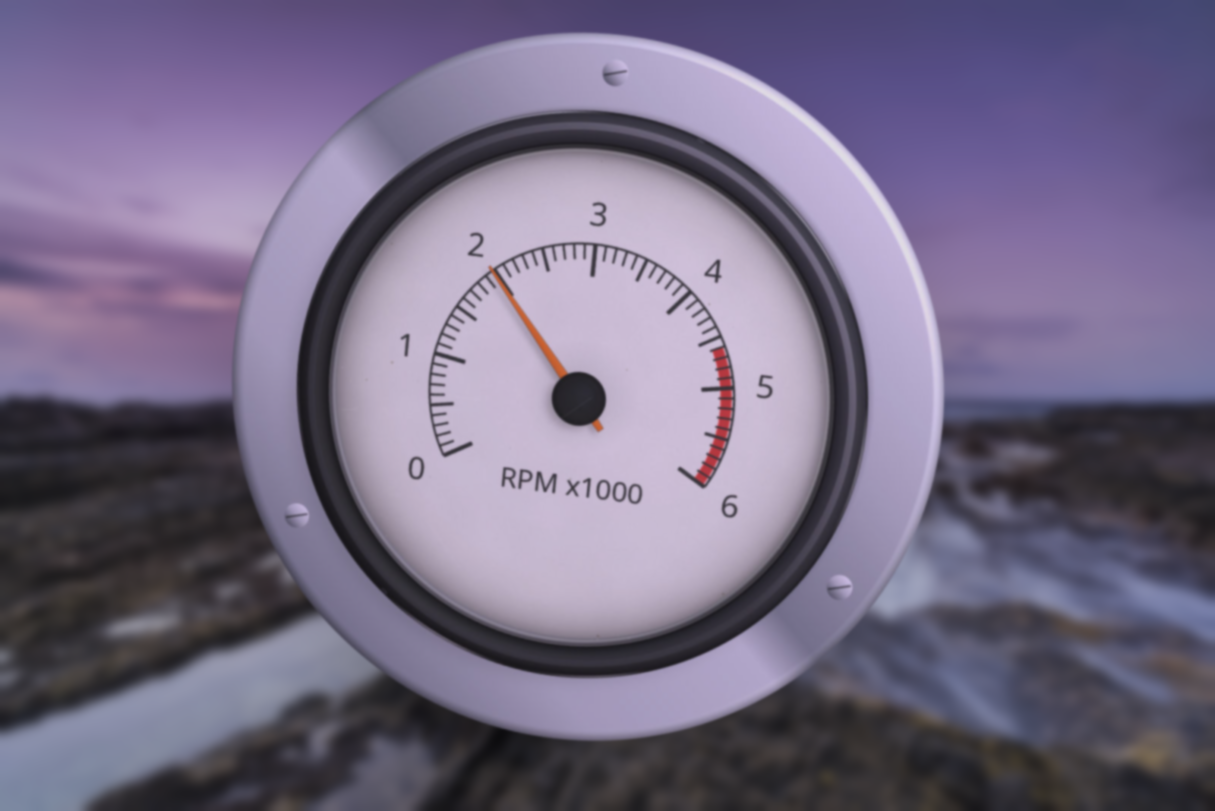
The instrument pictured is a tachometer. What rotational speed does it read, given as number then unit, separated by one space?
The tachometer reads 2000 rpm
